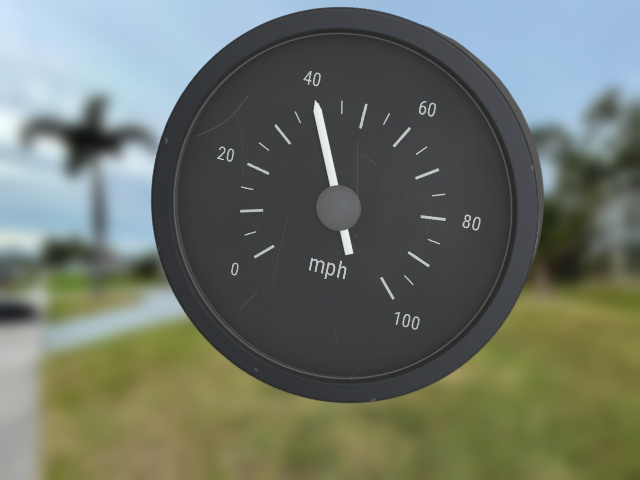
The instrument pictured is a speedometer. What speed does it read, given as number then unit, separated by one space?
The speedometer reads 40 mph
